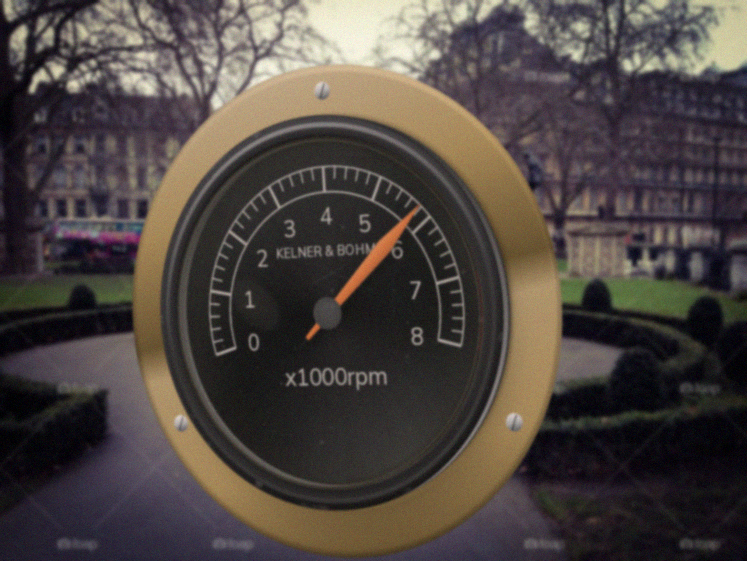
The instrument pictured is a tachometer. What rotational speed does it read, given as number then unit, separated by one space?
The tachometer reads 5800 rpm
